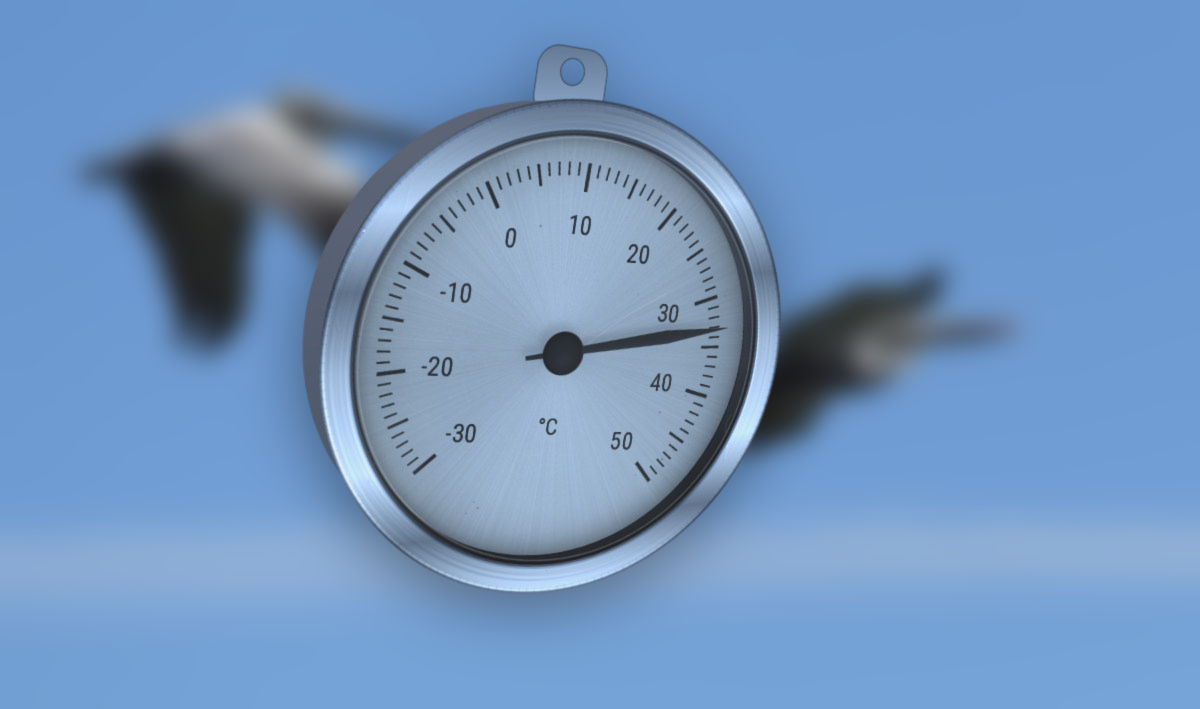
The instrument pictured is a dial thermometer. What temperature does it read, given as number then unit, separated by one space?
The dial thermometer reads 33 °C
